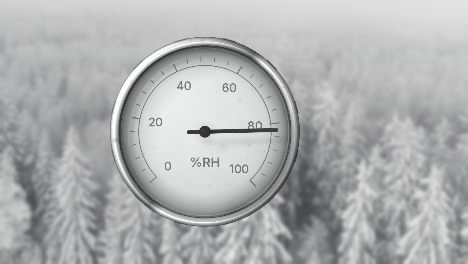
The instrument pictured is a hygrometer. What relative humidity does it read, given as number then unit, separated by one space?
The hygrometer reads 82 %
